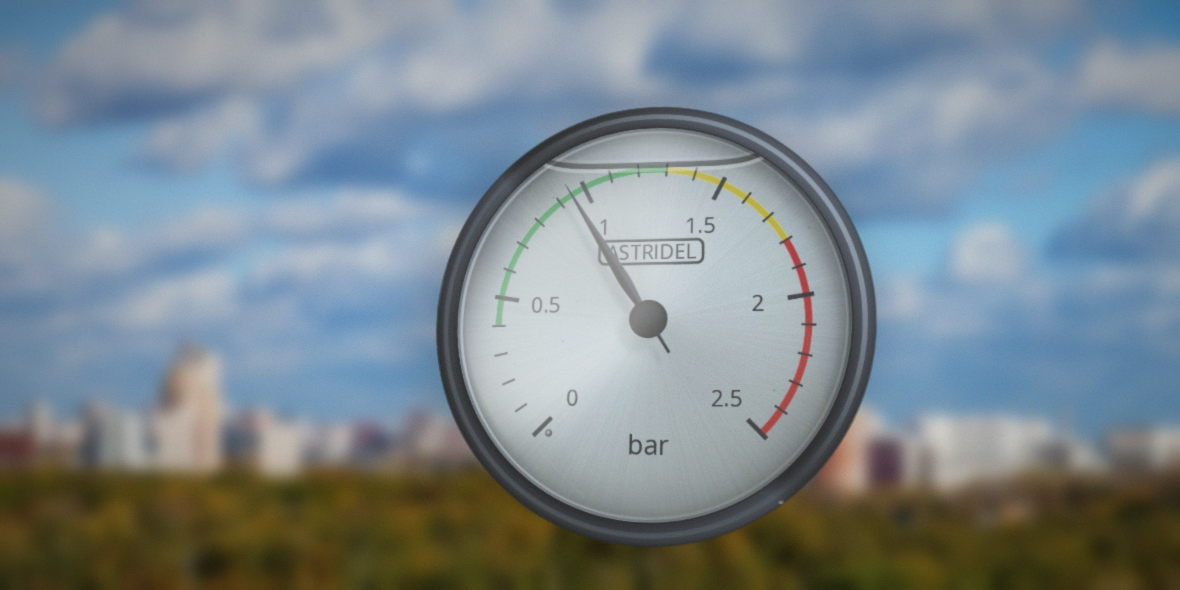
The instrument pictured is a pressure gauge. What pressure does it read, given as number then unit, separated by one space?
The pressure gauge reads 0.95 bar
